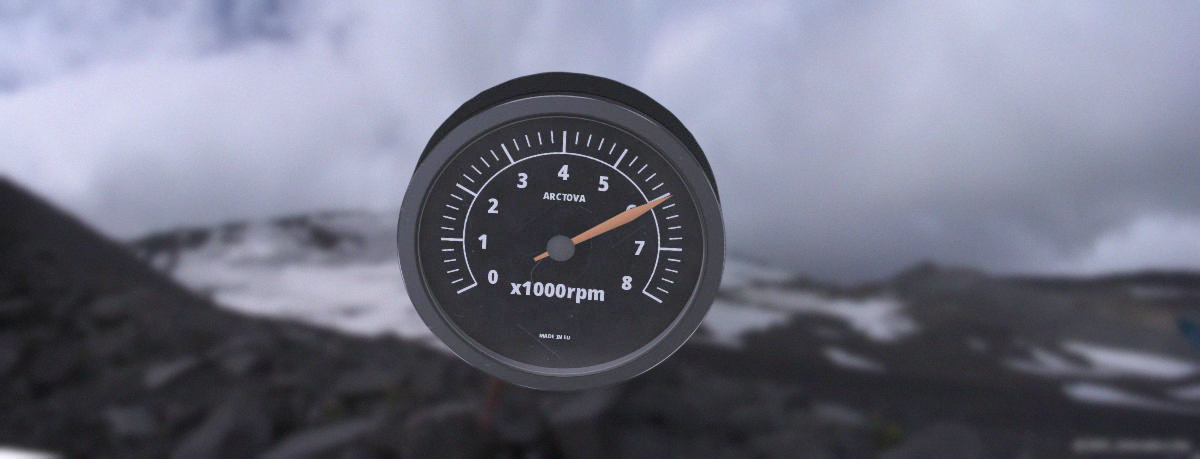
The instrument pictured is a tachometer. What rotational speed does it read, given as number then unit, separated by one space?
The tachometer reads 6000 rpm
